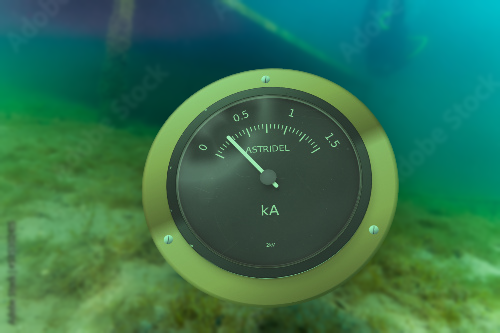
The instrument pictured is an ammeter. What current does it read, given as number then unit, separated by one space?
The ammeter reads 0.25 kA
